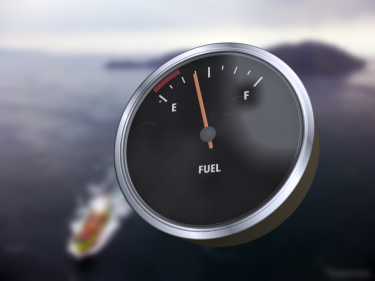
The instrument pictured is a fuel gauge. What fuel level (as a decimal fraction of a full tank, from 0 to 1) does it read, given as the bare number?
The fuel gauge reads 0.375
